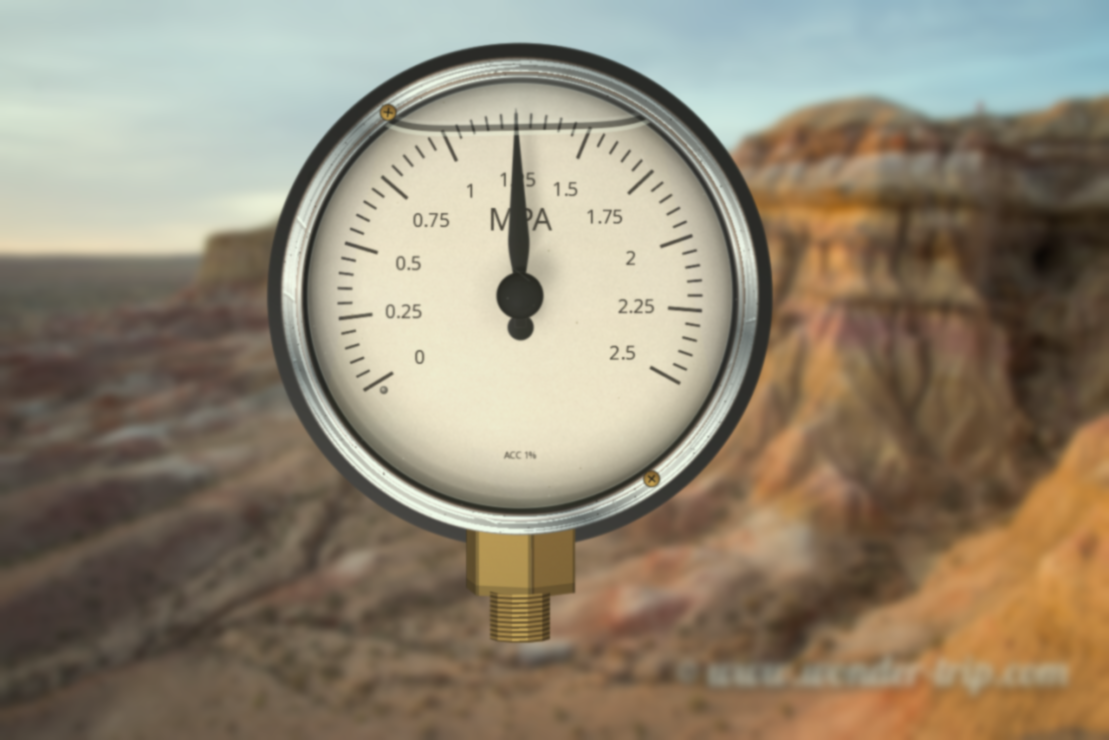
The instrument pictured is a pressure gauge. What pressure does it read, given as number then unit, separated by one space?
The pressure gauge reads 1.25 MPa
